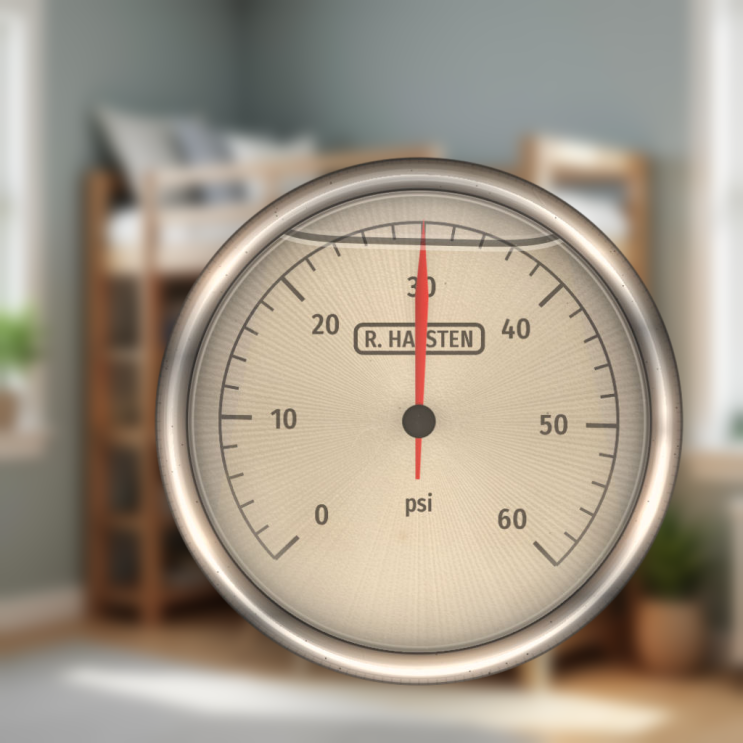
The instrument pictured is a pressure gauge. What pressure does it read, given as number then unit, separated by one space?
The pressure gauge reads 30 psi
